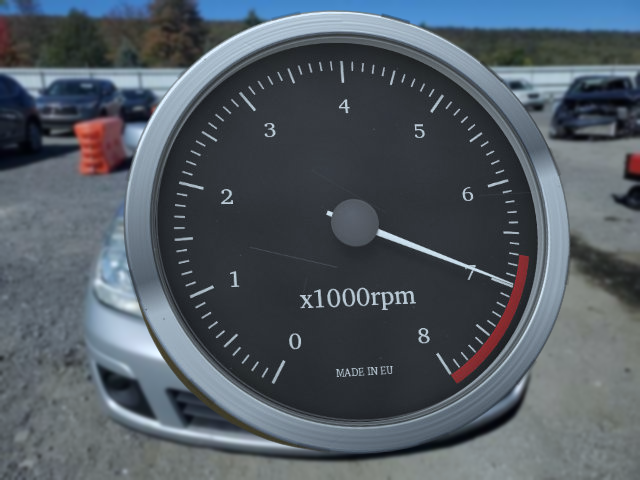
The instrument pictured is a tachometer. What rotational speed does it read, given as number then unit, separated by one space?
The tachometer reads 7000 rpm
